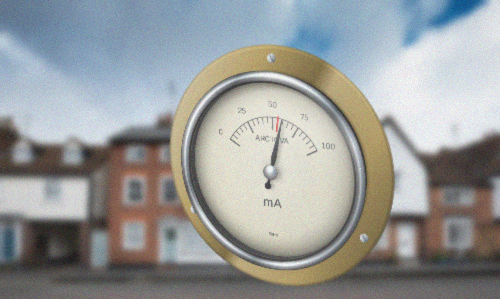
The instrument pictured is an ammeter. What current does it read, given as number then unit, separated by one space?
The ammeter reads 60 mA
